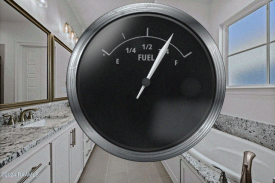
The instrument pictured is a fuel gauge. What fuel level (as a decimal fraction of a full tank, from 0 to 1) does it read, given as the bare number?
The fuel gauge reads 0.75
